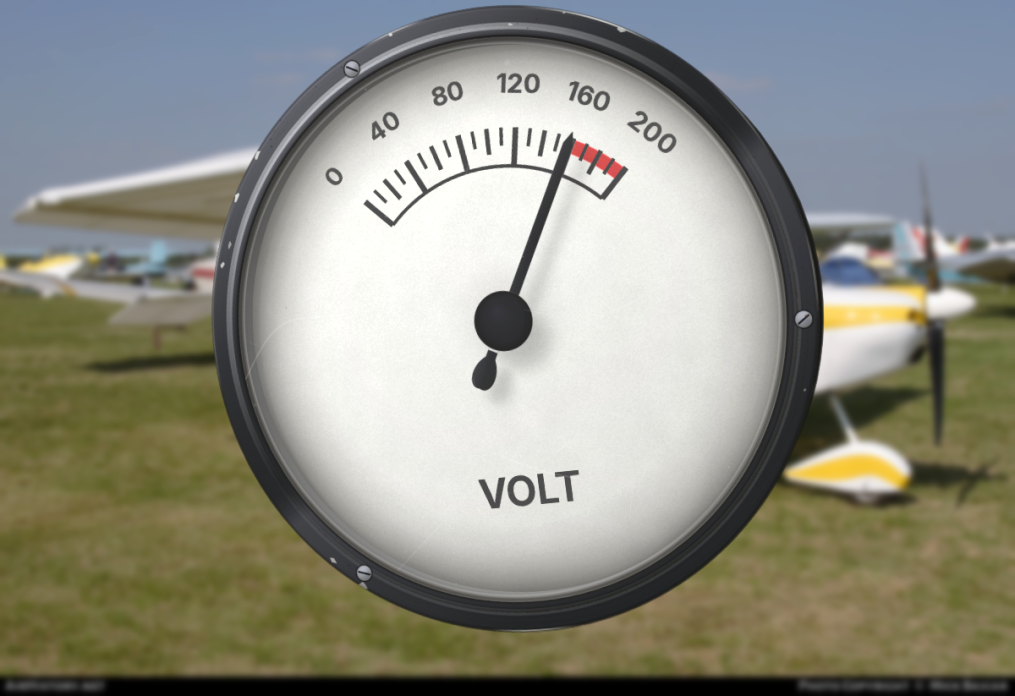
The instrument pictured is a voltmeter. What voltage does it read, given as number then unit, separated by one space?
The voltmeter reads 160 V
